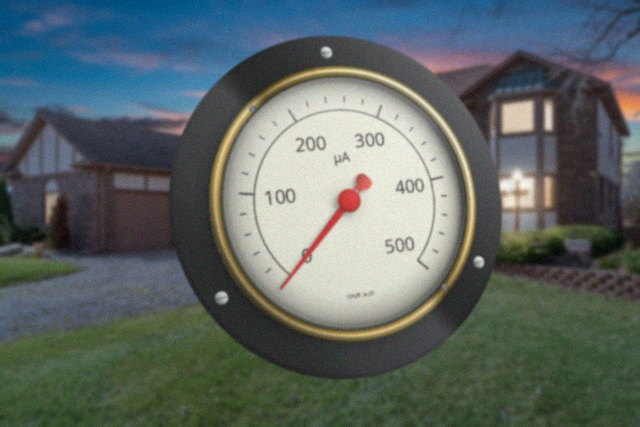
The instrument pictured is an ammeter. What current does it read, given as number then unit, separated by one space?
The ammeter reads 0 µA
